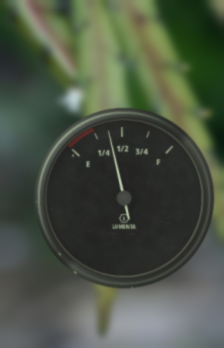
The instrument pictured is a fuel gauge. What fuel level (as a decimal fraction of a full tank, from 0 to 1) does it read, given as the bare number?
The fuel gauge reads 0.375
